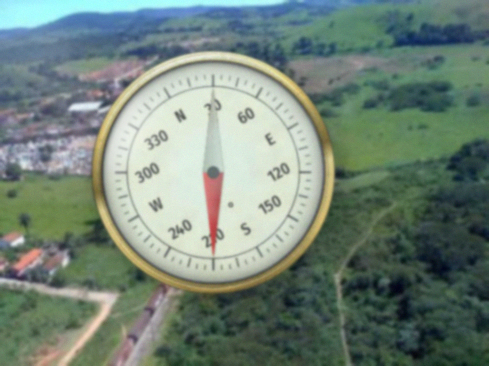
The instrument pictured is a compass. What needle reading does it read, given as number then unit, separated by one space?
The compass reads 210 °
